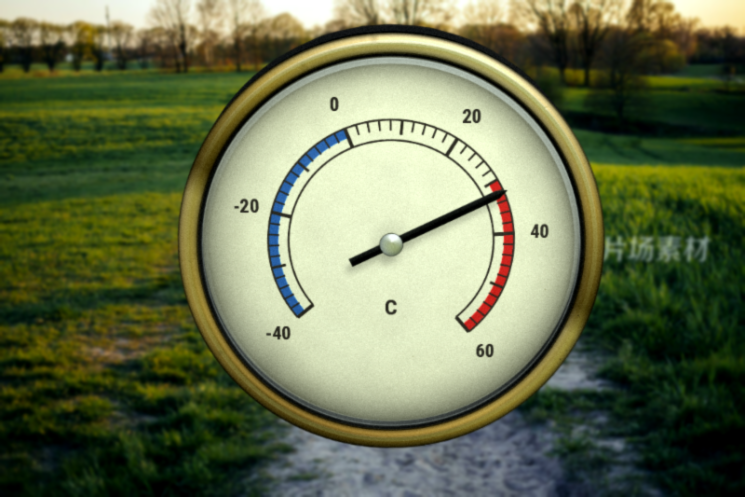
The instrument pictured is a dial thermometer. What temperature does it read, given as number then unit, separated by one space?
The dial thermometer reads 32 °C
